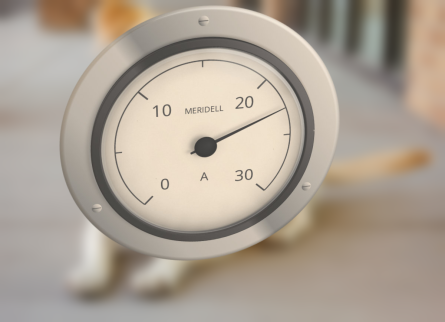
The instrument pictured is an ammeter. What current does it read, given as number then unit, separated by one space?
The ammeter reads 22.5 A
